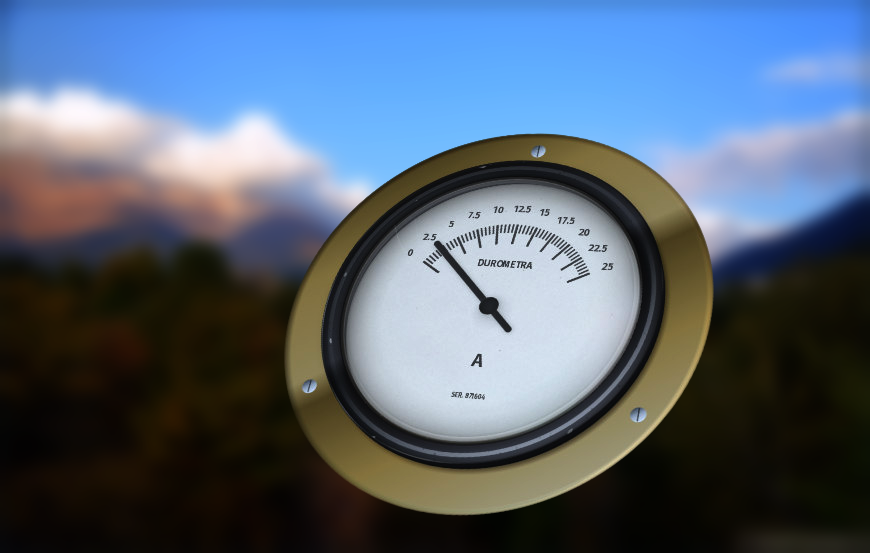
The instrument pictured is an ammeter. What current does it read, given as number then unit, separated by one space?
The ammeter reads 2.5 A
